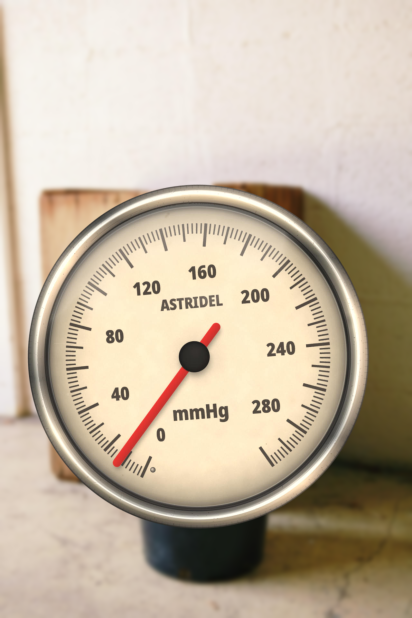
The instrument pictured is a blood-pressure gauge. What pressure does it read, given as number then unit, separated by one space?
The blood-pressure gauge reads 12 mmHg
